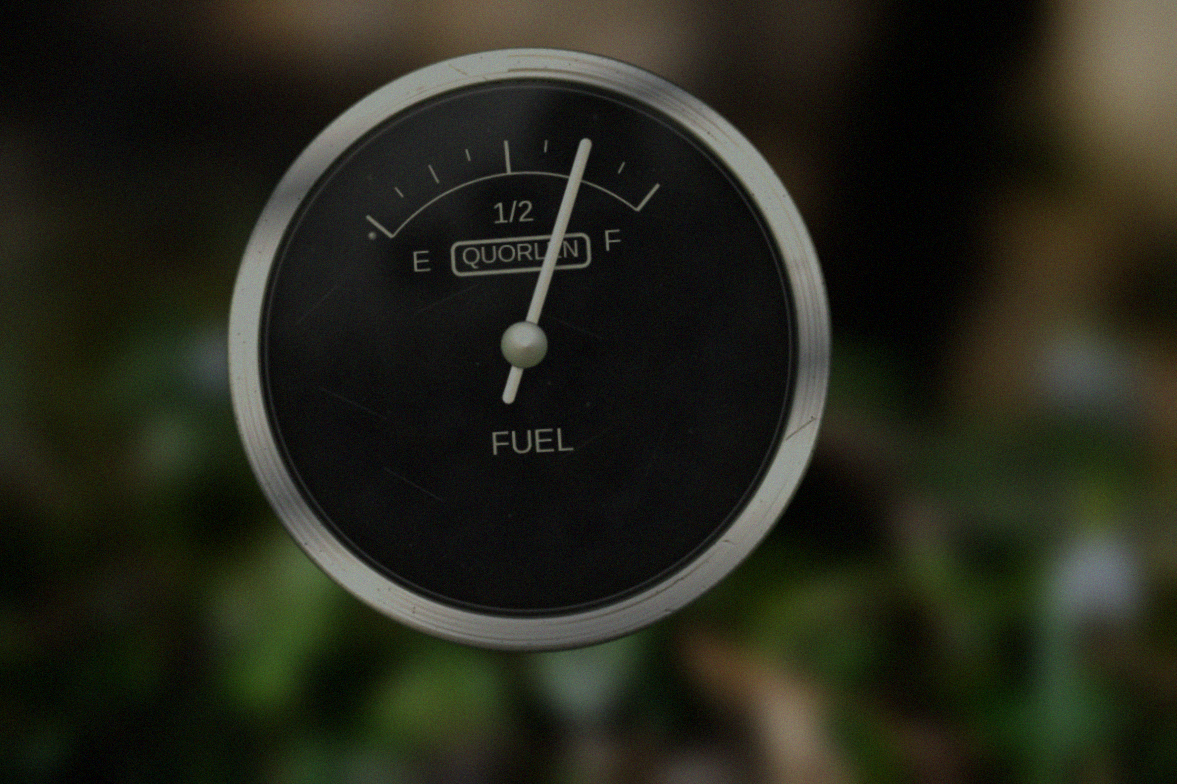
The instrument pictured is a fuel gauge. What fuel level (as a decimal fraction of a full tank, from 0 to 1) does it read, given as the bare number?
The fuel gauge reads 0.75
